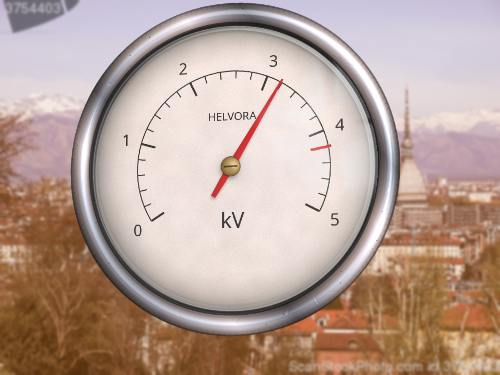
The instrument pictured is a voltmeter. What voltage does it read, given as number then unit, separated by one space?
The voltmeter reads 3.2 kV
